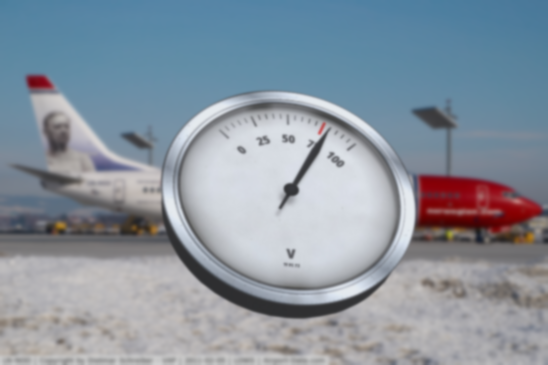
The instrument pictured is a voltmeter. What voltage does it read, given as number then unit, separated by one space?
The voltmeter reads 80 V
